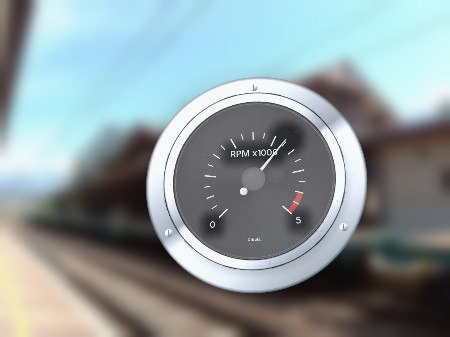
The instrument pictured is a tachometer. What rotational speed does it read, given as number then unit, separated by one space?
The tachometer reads 3250 rpm
